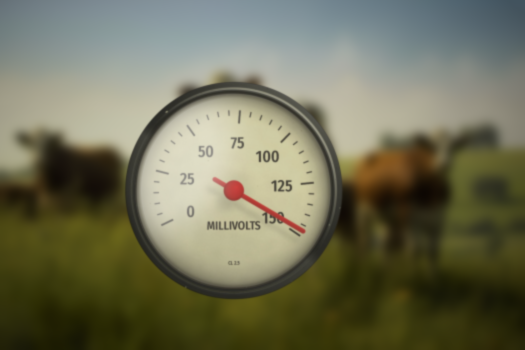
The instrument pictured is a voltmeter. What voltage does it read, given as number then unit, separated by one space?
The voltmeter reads 147.5 mV
